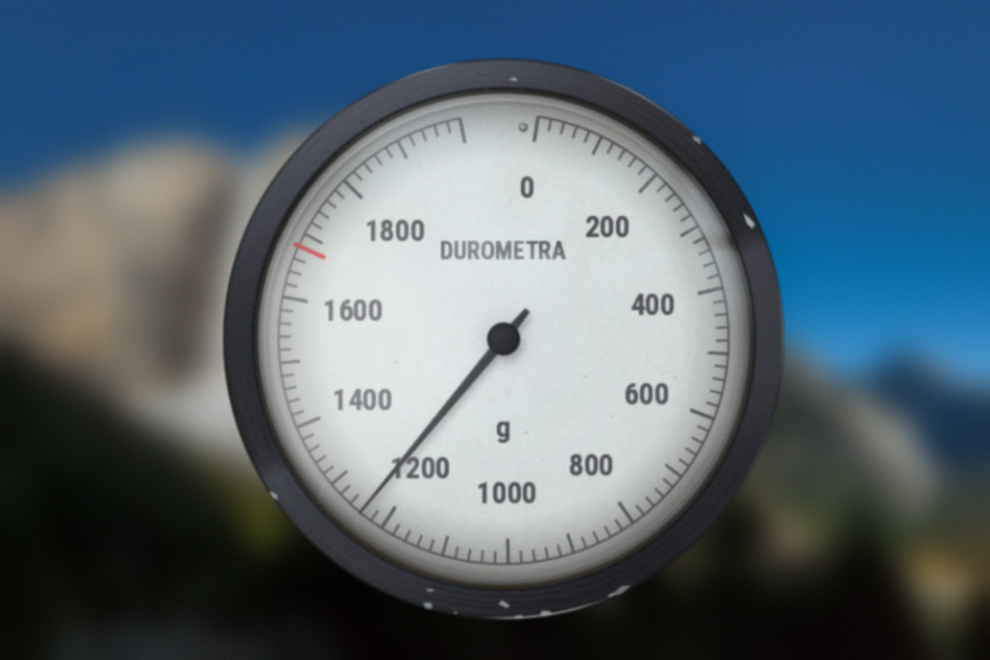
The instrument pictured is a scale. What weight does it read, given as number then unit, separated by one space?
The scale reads 1240 g
